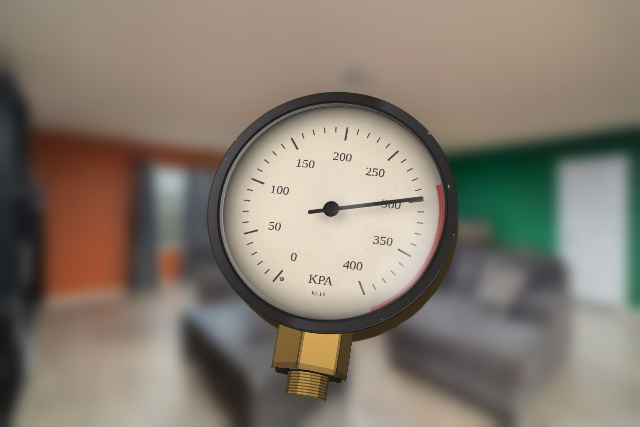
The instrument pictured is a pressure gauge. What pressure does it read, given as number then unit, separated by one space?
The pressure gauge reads 300 kPa
